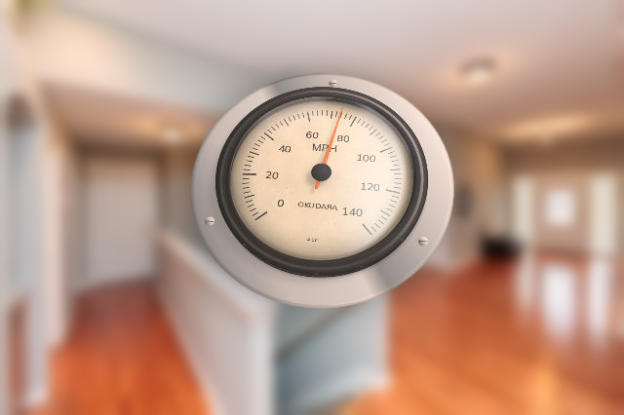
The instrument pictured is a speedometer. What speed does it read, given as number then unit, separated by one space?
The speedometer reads 74 mph
